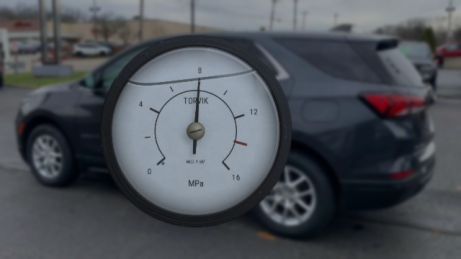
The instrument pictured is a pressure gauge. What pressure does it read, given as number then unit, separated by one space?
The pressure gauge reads 8 MPa
